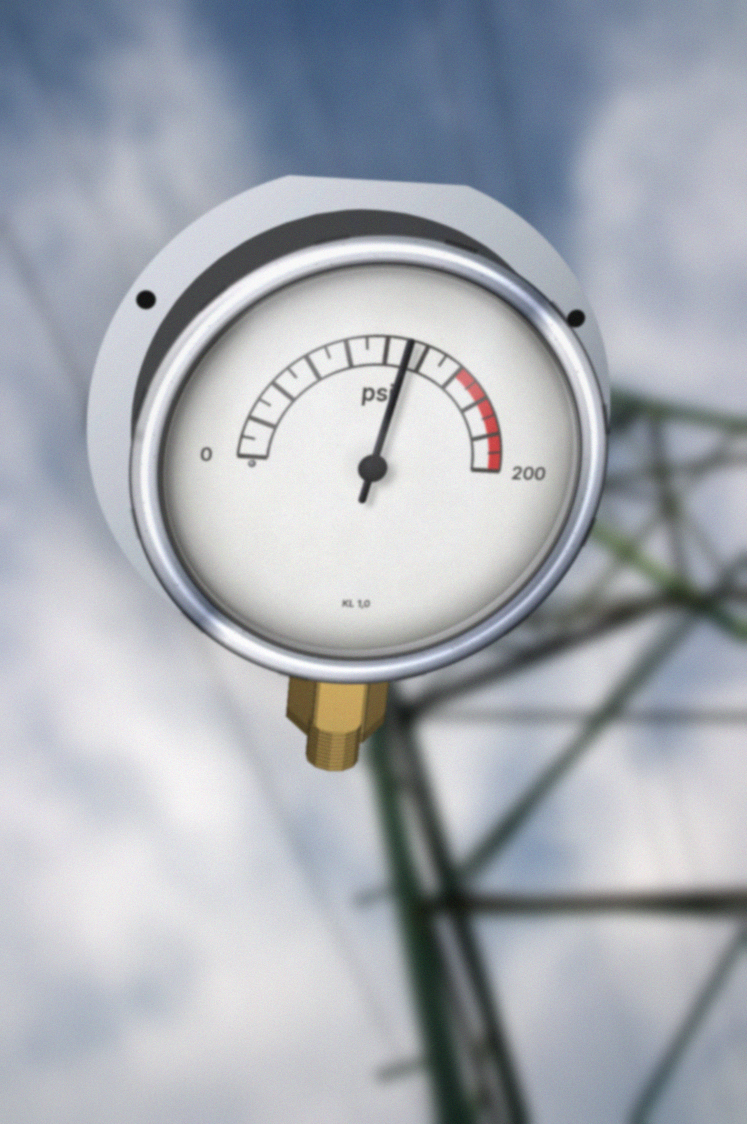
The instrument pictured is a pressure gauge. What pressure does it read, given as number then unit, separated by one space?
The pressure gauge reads 110 psi
